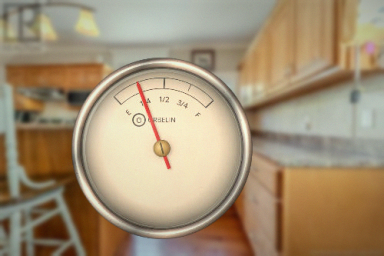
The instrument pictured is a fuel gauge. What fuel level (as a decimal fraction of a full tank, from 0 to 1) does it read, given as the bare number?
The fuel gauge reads 0.25
